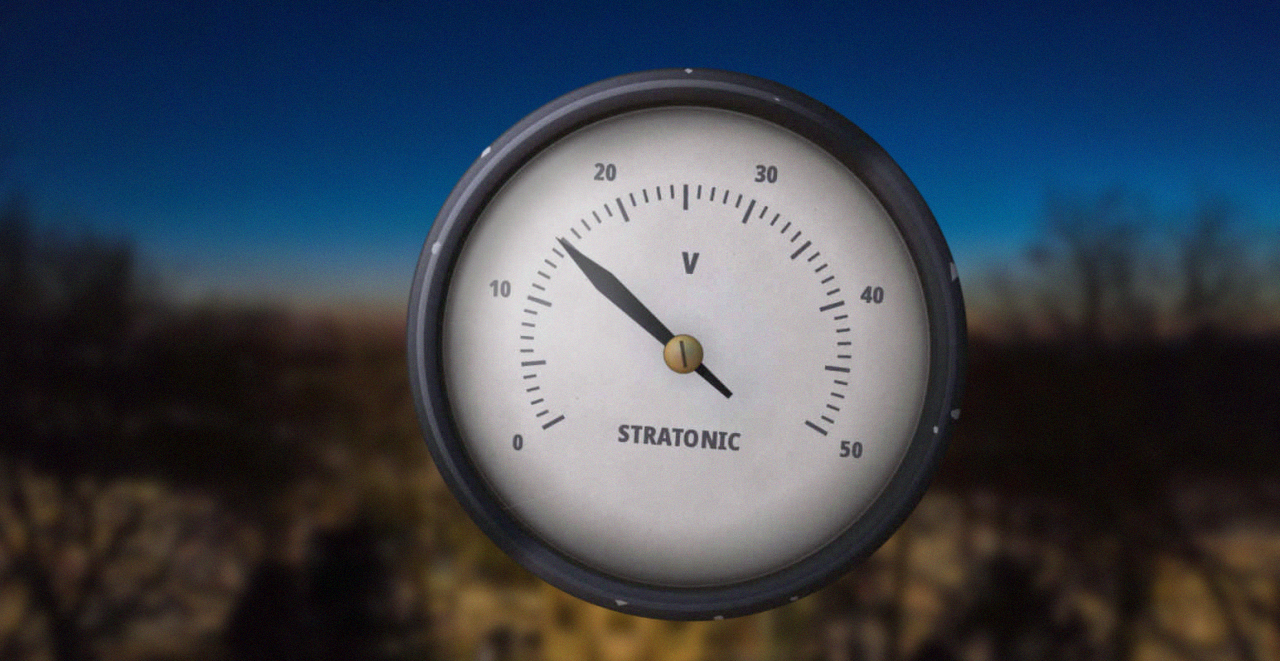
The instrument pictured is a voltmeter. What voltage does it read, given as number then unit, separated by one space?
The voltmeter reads 15 V
